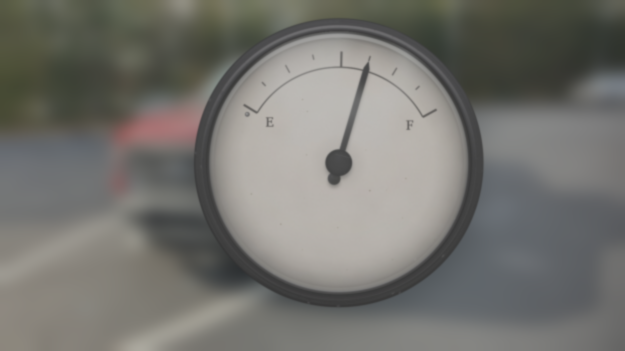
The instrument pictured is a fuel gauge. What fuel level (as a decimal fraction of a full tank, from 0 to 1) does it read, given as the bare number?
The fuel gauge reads 0.625
